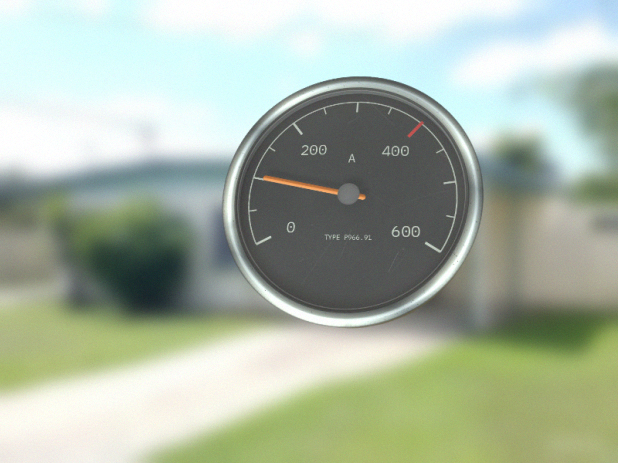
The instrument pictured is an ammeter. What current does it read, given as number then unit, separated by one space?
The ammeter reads 100 A
